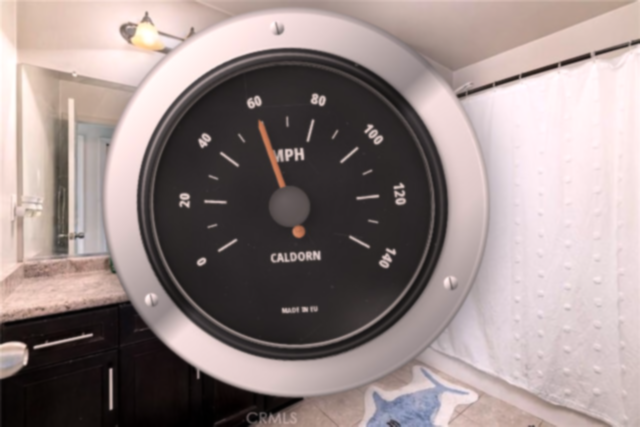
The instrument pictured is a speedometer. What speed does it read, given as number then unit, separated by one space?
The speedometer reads 60 mph
